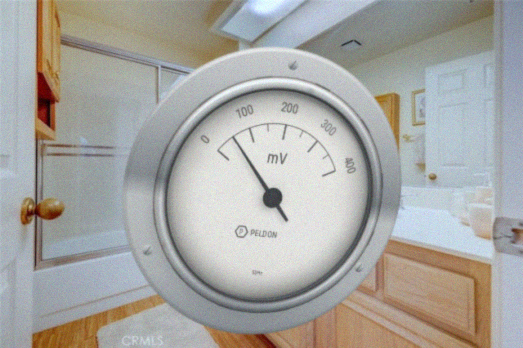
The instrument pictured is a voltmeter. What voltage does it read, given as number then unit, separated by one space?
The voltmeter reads 50 mV
